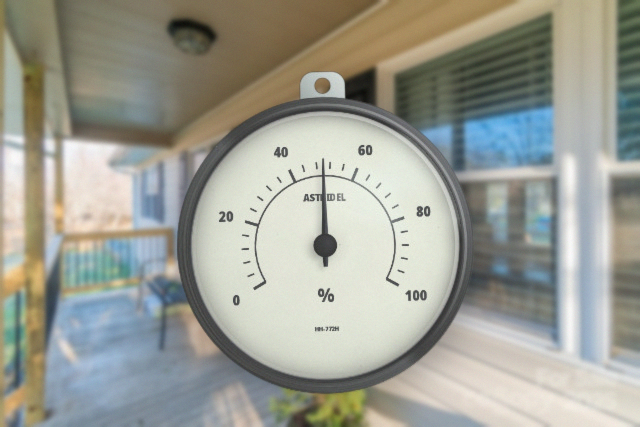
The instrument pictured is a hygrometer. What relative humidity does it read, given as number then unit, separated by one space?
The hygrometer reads 50 %
